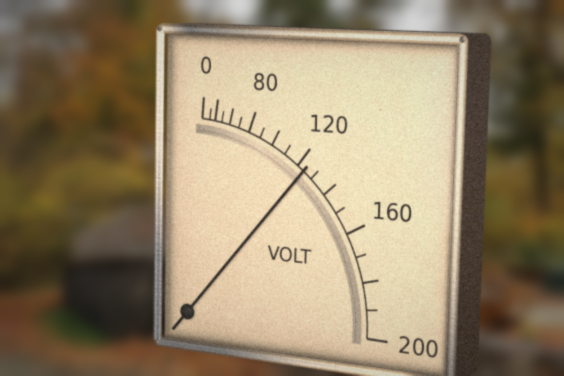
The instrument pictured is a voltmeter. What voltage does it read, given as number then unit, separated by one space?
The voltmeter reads 125 V
